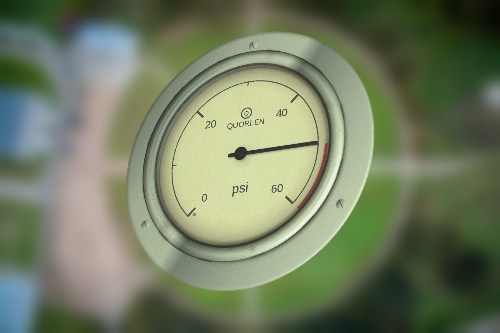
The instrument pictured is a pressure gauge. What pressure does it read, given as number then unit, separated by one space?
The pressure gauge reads 50 psi
